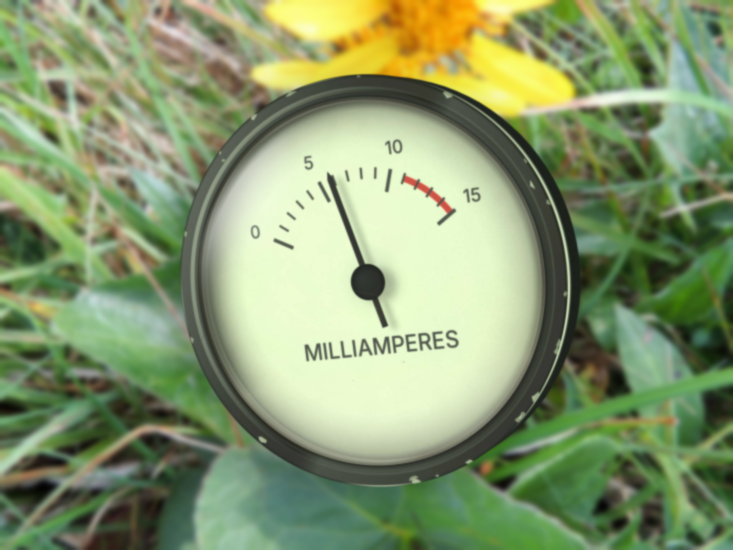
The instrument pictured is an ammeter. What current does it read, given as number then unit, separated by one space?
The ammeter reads 6 mA
